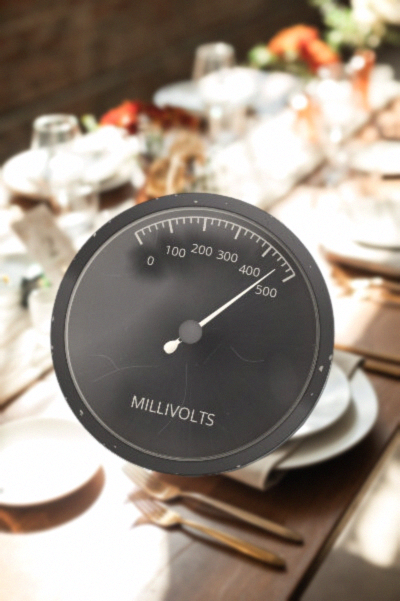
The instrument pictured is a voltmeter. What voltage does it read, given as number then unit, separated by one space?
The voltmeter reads 460 mV
